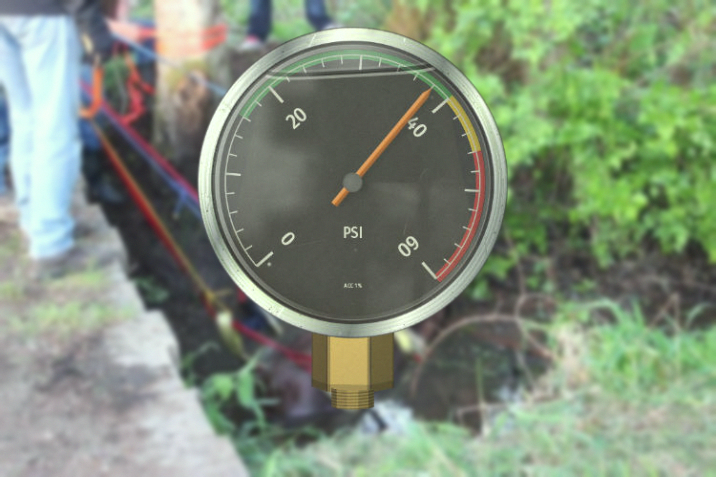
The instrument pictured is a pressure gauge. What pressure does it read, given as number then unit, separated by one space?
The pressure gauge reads 38 psi
